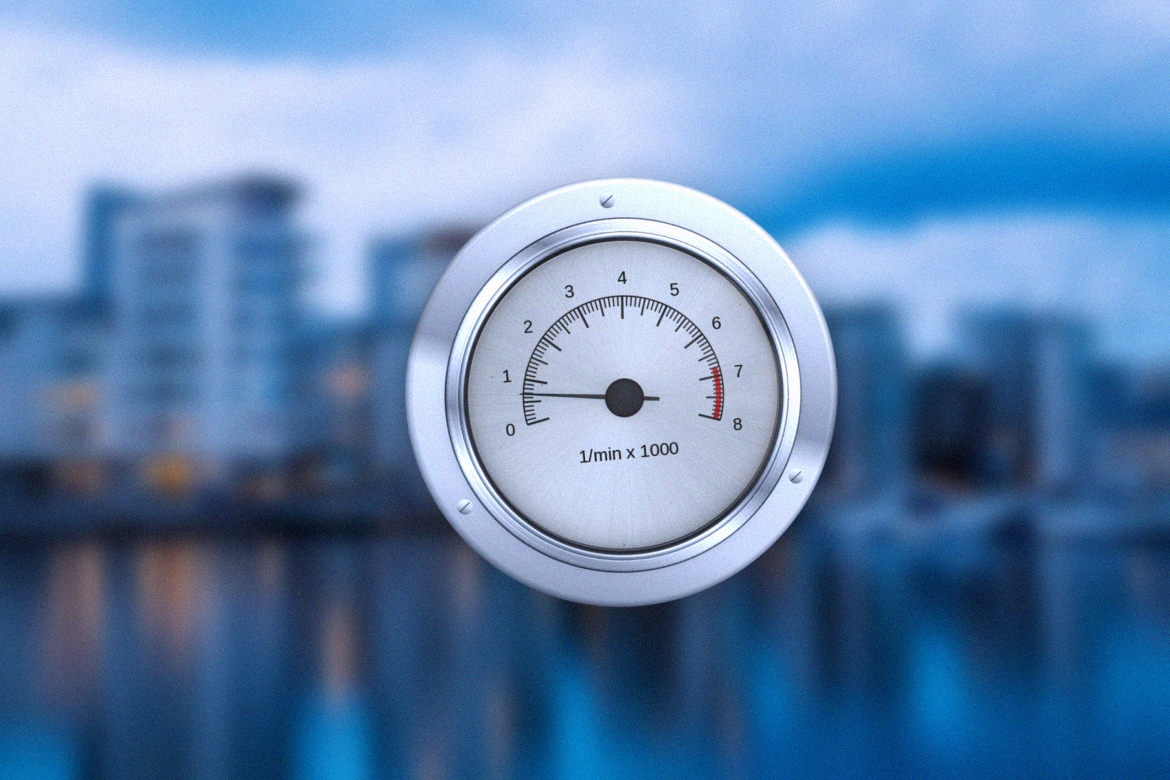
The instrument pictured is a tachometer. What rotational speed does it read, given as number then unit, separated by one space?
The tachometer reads 700 rpm
